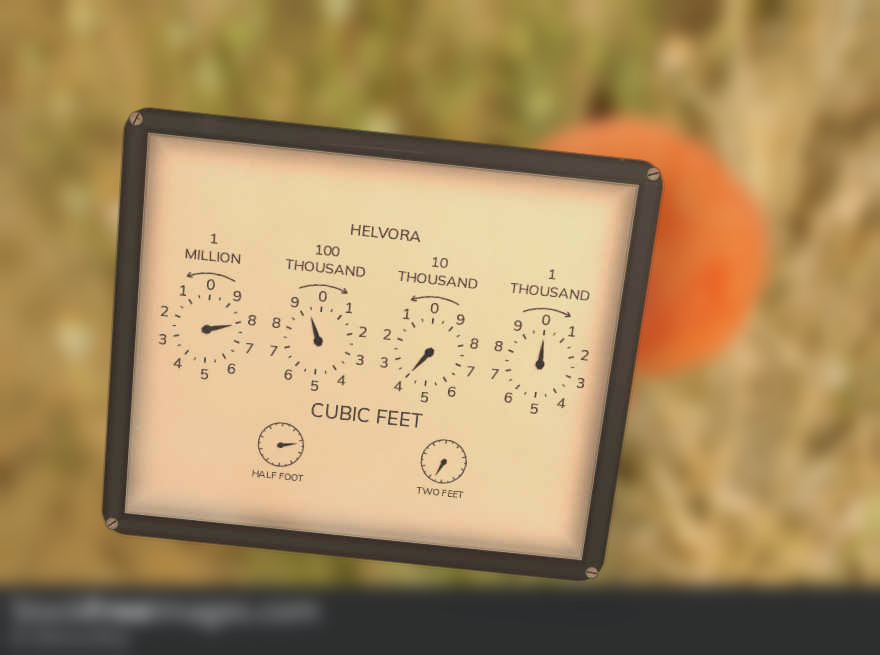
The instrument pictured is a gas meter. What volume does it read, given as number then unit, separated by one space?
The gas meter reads 794000 ft³
